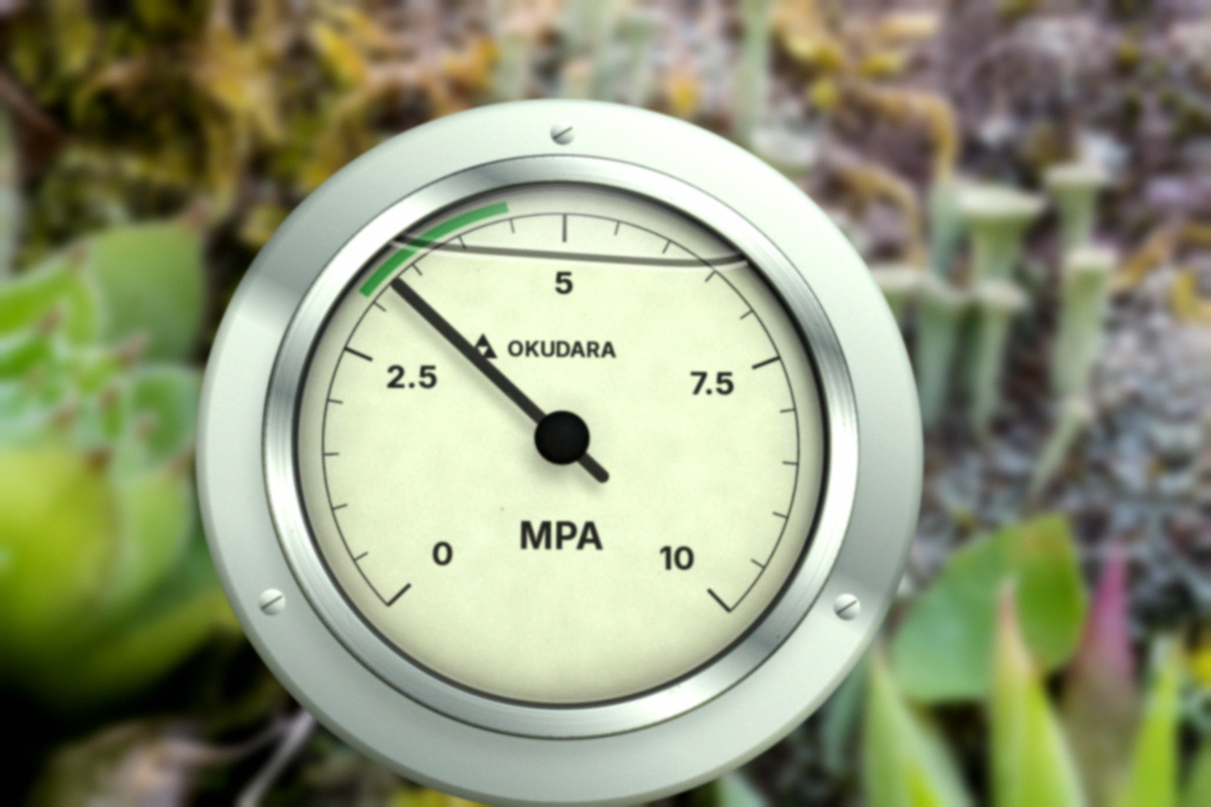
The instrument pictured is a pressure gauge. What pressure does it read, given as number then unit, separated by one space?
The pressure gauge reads 3.25 MPa
